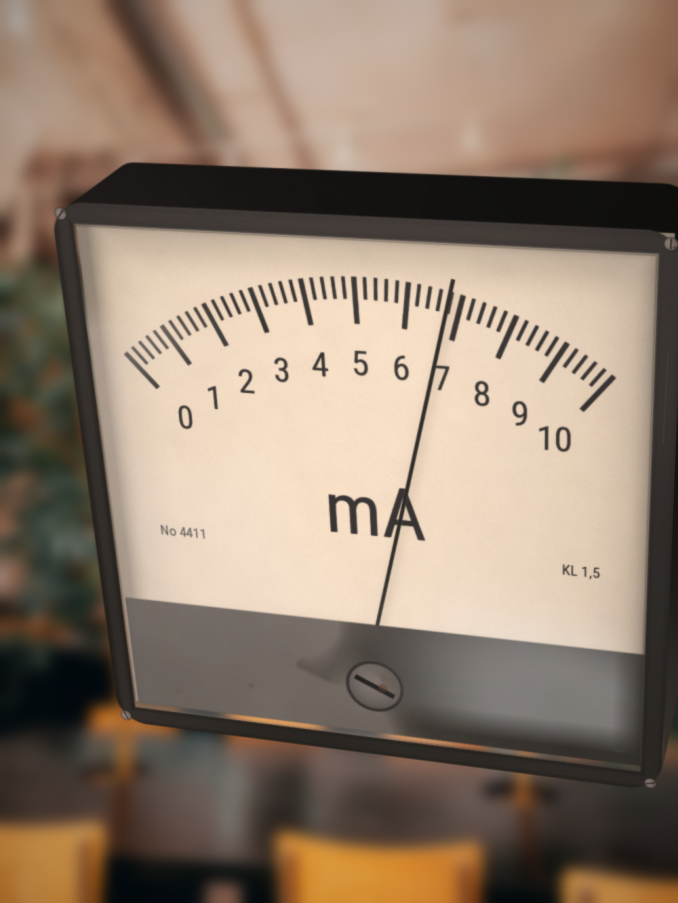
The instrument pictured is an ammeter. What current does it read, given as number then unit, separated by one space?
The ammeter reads 6.8 mA
